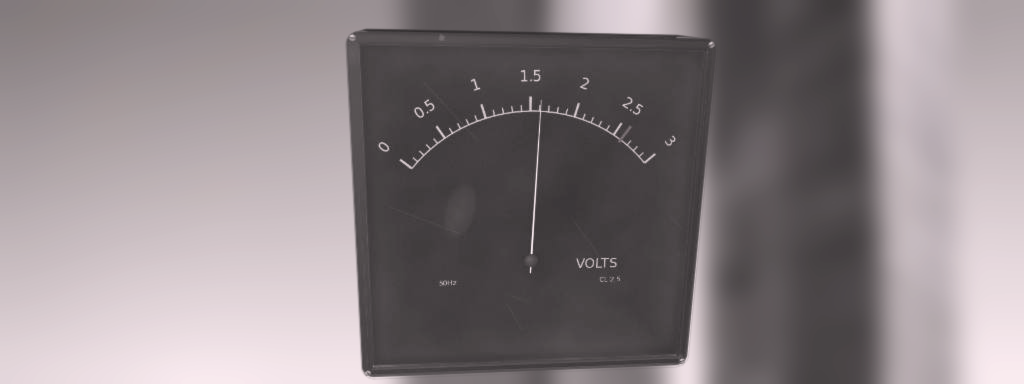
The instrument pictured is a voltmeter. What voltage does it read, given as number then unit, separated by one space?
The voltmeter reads 1.6 V
